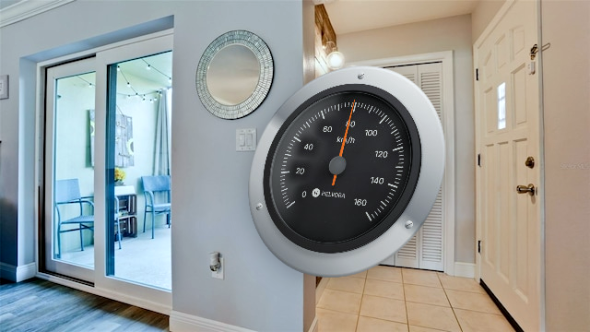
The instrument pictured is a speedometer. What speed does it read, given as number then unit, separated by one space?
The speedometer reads 80 km/h
